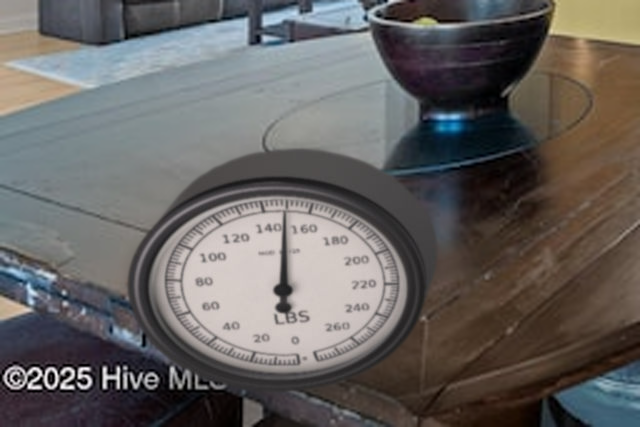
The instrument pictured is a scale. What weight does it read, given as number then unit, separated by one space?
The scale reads 150 lb
